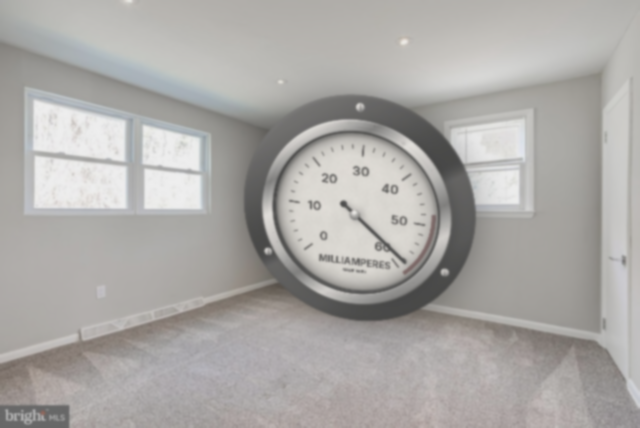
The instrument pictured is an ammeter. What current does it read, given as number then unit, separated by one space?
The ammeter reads 58 mA
